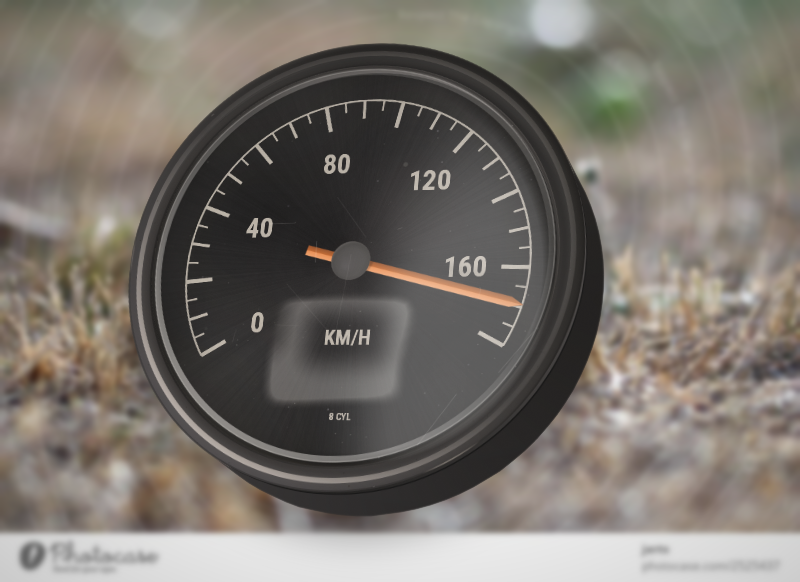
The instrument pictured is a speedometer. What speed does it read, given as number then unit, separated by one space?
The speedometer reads 170 km/h
